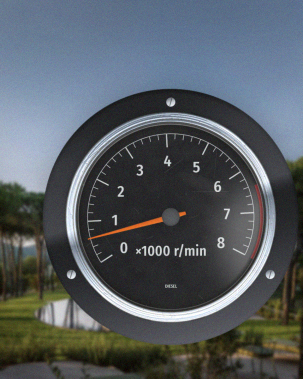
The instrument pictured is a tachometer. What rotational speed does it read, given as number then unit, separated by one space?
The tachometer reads 600 rpm
